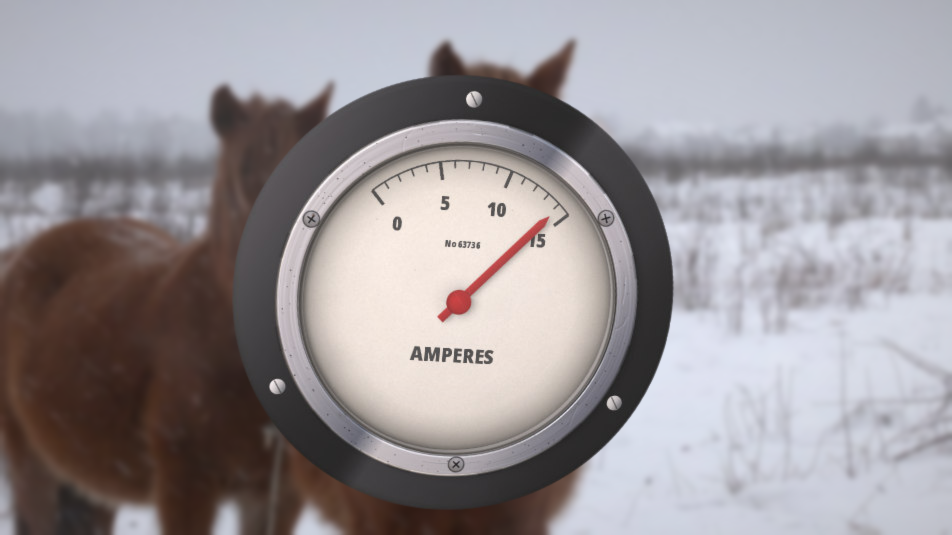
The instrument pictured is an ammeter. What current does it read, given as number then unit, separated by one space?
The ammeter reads 14 A
